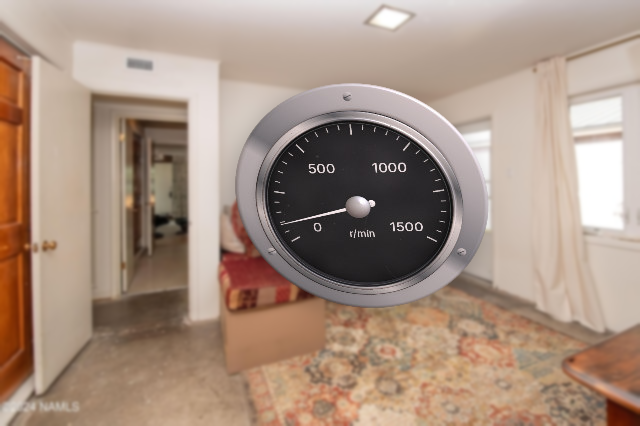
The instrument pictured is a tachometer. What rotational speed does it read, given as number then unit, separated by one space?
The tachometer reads 100 rpm
